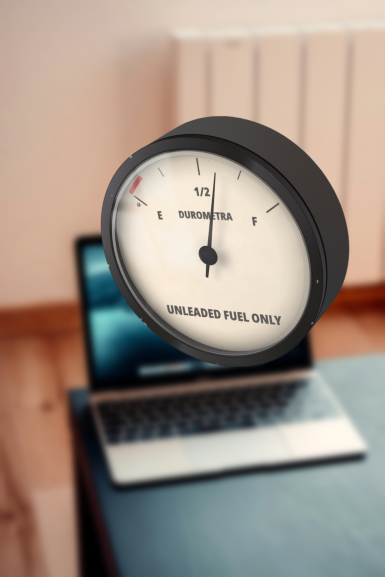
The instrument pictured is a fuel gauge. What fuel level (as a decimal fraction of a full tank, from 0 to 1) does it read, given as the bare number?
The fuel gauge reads 0.625
